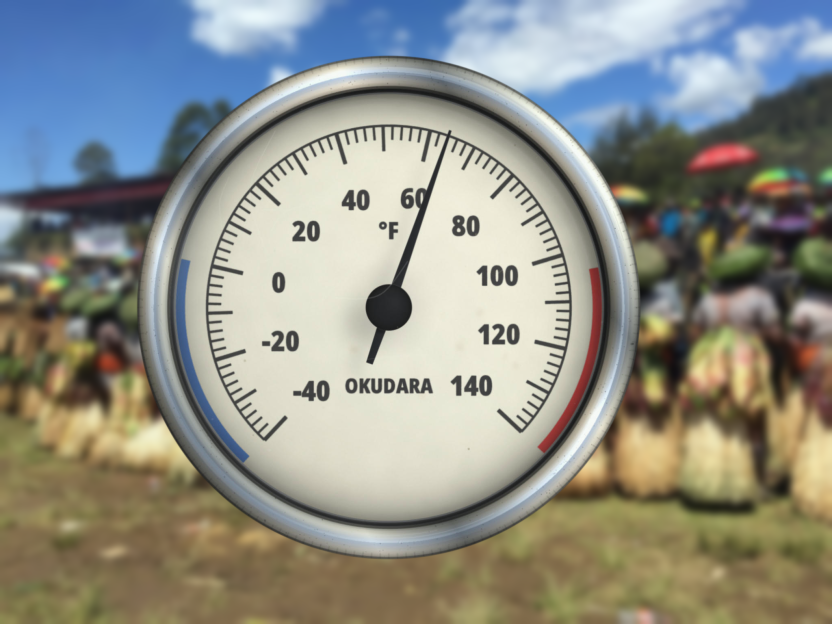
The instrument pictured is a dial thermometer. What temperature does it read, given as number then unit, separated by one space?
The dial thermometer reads 64 °F
